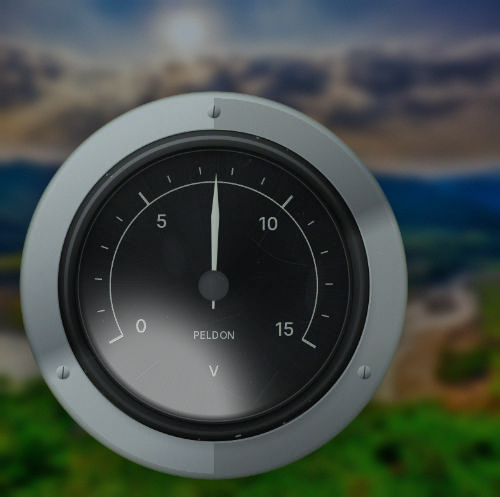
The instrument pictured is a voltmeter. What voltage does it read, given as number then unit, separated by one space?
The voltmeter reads 7.5 V
